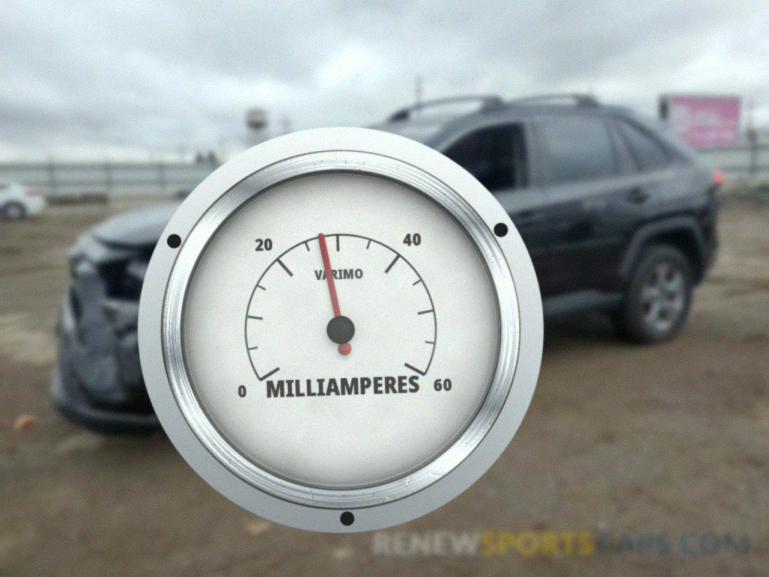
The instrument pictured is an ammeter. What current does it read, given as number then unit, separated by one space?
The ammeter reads 27.5 mA
